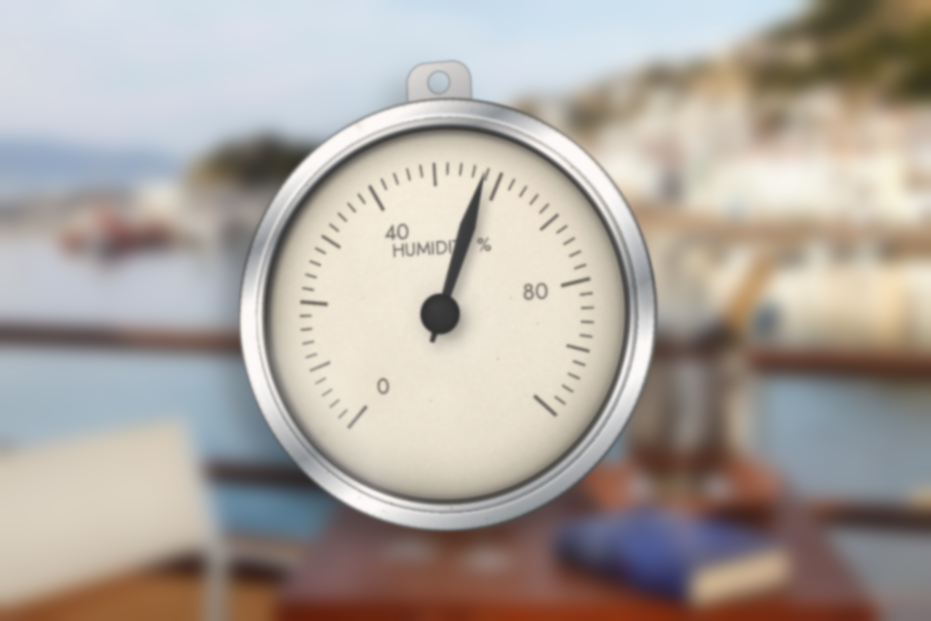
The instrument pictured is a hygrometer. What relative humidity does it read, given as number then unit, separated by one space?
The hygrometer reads 58 %
